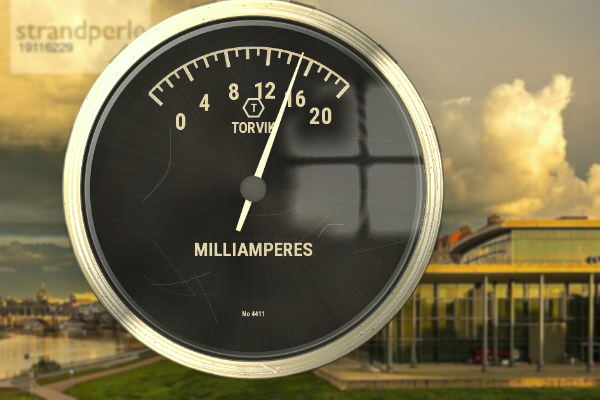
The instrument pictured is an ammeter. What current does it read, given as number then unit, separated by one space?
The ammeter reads 15 mA
